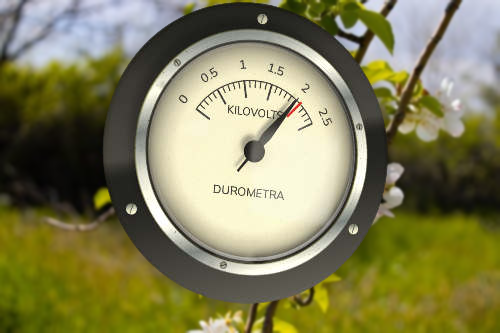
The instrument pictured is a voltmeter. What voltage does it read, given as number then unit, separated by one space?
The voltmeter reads 2 kV
